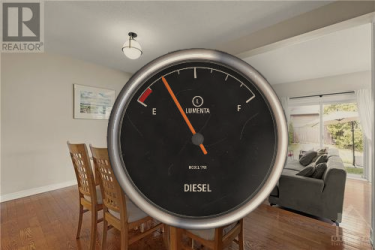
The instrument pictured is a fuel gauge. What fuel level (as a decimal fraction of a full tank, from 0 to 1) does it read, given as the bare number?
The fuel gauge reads 0.25
